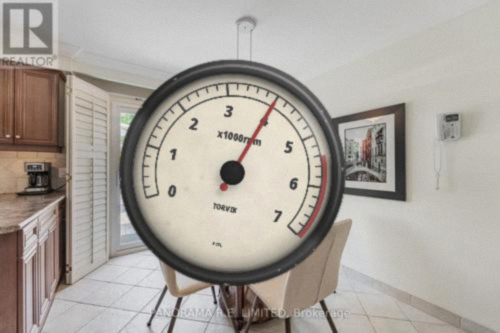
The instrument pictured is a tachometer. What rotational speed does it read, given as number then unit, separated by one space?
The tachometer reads 4000 rpm
